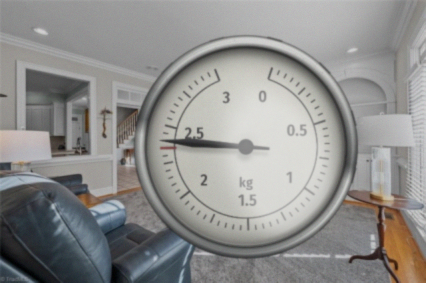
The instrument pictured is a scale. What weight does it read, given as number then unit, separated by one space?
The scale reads 2.4 kg
